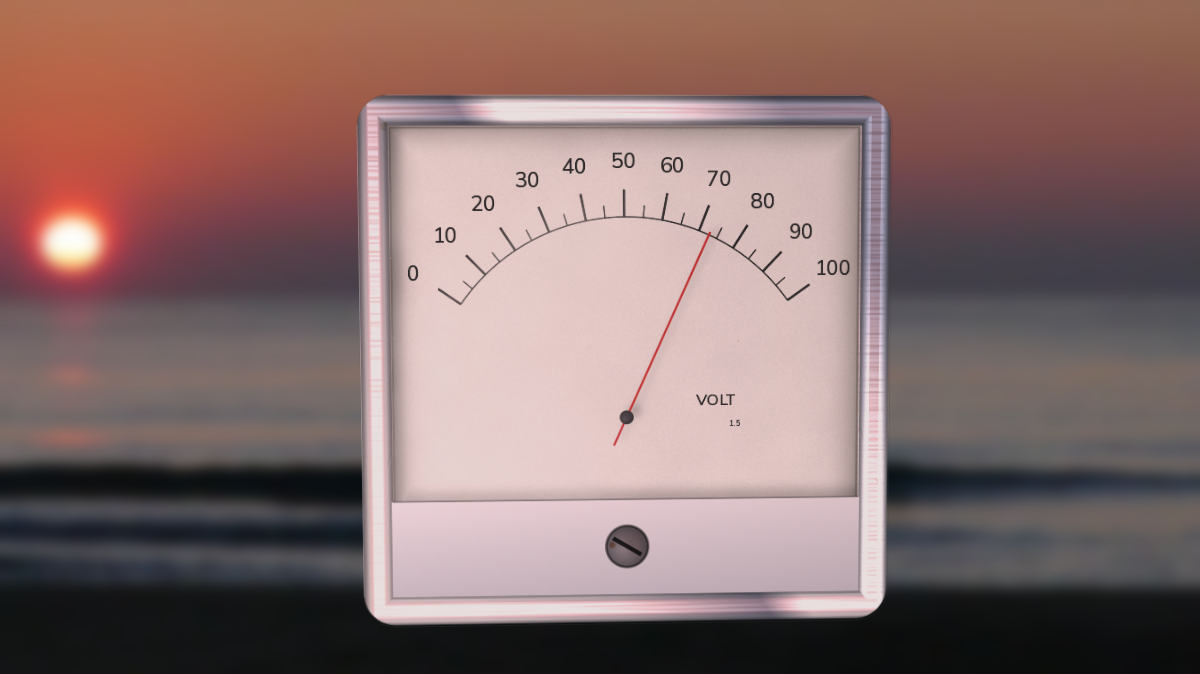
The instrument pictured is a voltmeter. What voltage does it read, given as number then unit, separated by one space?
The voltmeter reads 72.5 V
